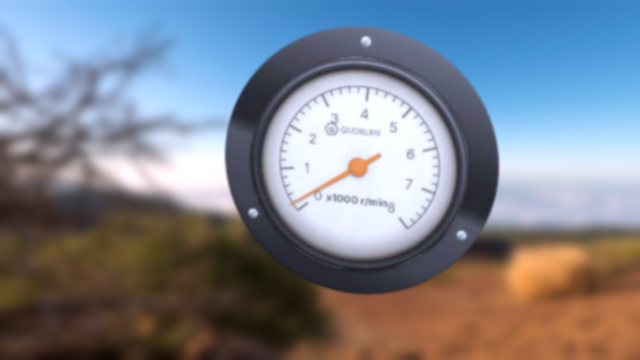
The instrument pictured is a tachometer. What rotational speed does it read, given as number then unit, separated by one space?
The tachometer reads 200 rpm
